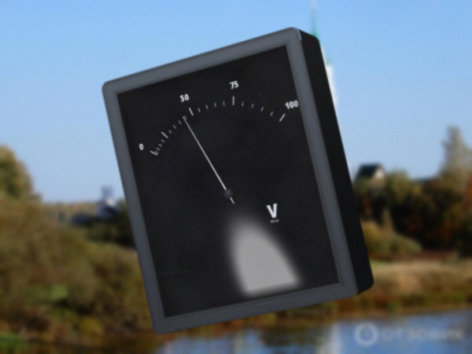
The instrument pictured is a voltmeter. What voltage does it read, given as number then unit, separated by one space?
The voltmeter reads 45 V
